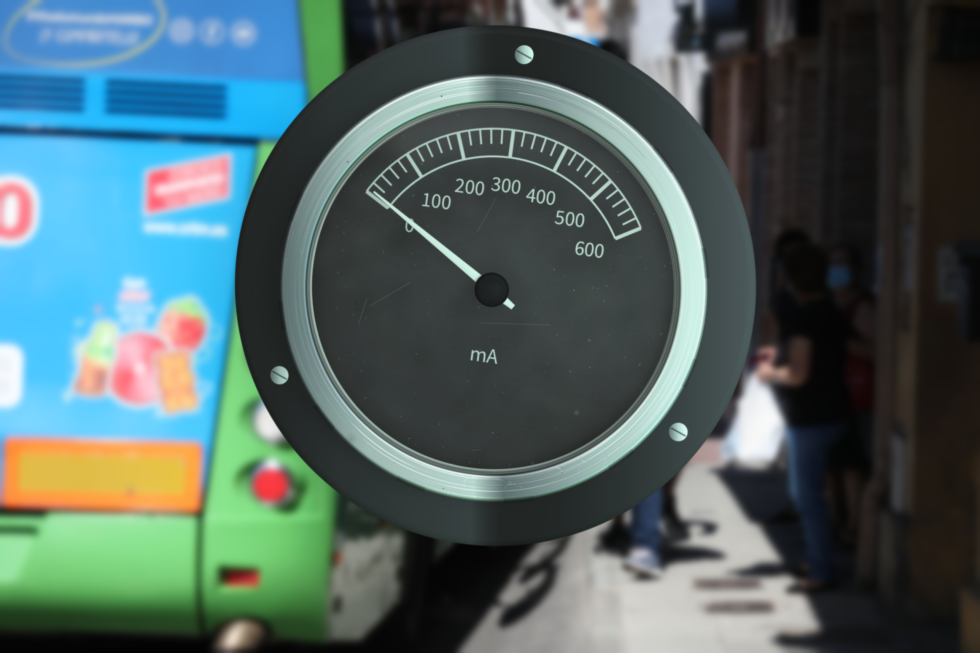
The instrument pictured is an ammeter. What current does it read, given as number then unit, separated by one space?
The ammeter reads 10 mA
